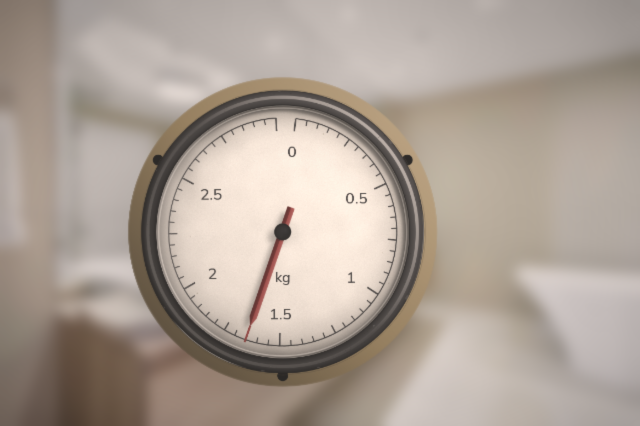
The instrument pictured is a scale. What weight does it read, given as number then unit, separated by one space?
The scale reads 1.65 kg
